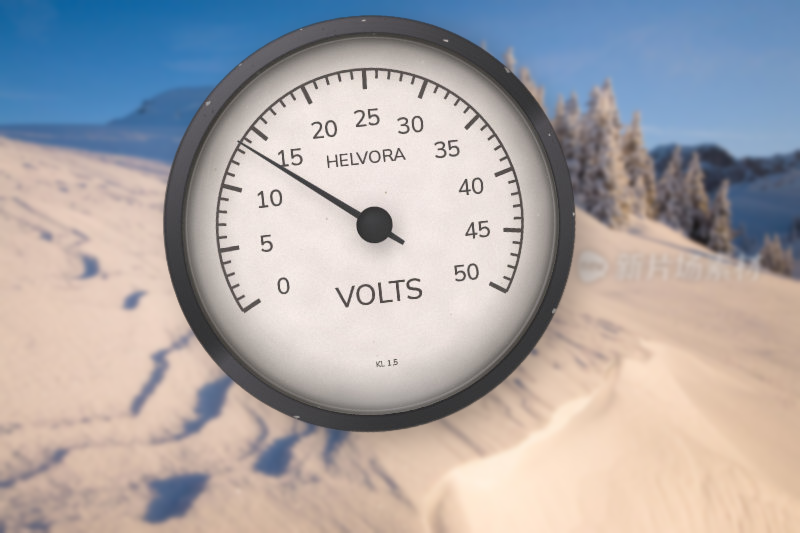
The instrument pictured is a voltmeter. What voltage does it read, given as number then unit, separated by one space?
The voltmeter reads 13.5 V
